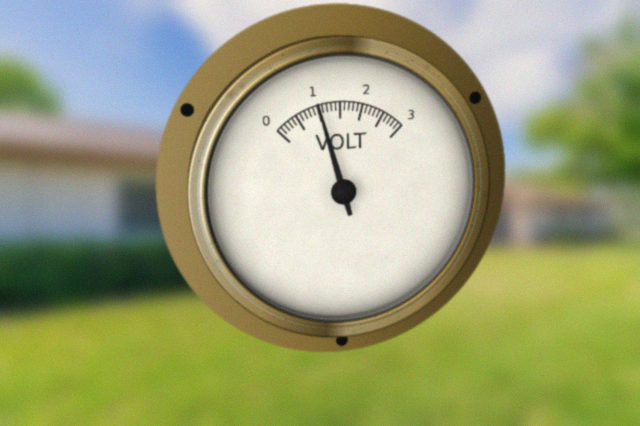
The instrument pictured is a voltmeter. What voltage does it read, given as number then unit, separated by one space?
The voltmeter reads 1 V
